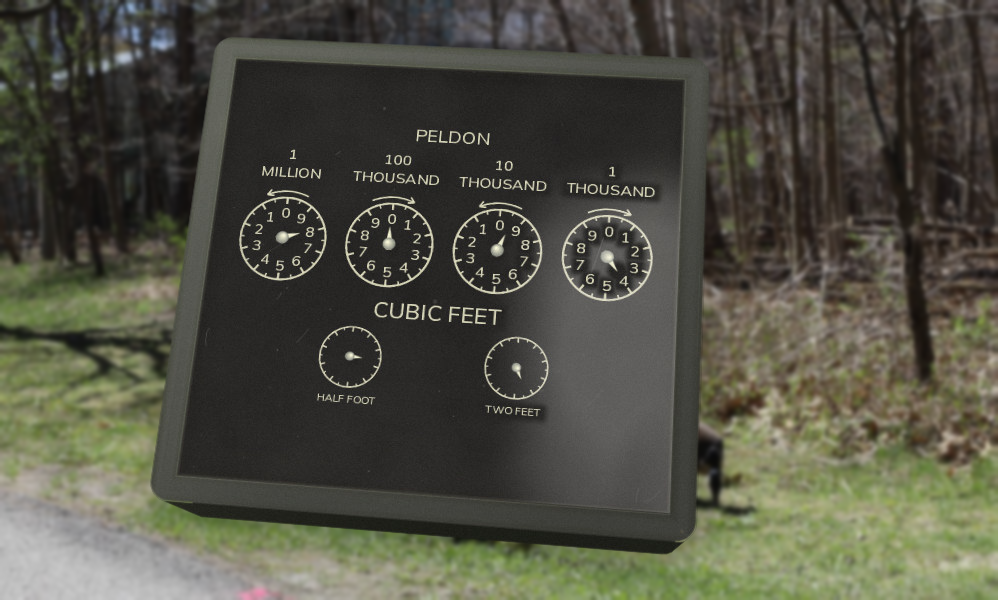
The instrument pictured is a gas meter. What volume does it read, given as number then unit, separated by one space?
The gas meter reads 799400 ft³
